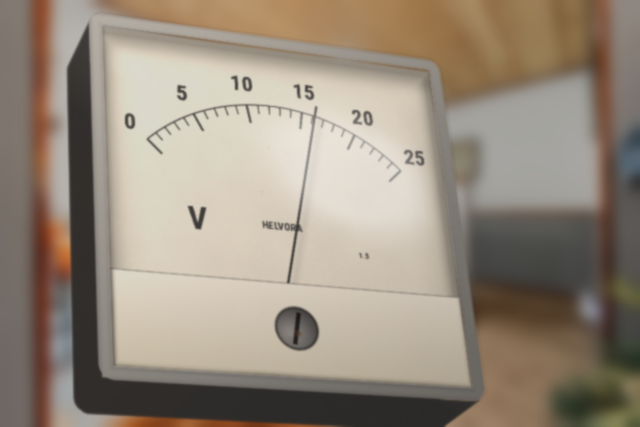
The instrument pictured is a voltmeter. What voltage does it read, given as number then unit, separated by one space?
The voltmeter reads 16 V
